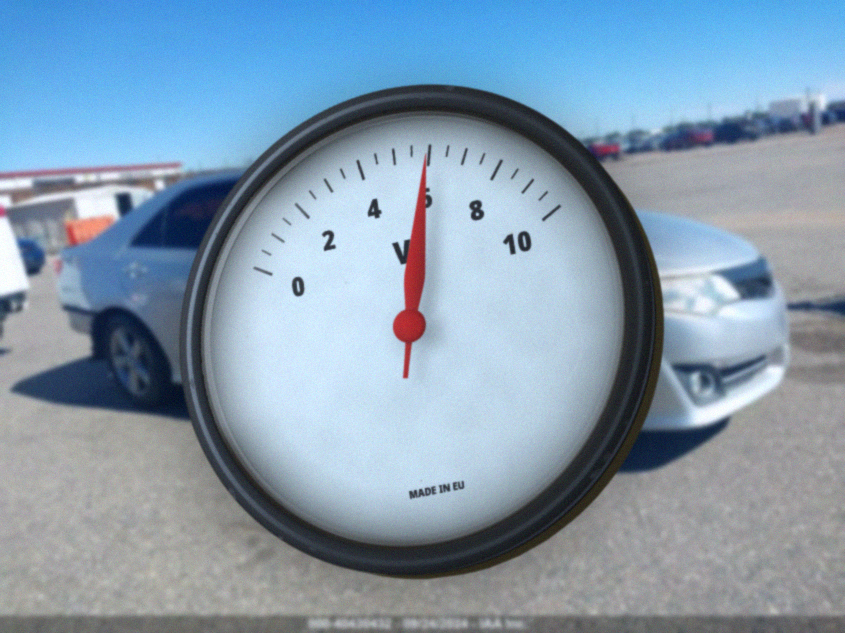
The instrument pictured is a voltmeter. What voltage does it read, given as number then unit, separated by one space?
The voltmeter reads 6 V
